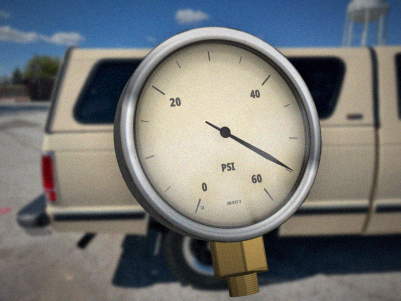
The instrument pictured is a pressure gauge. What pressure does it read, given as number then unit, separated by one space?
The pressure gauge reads 55 psi
